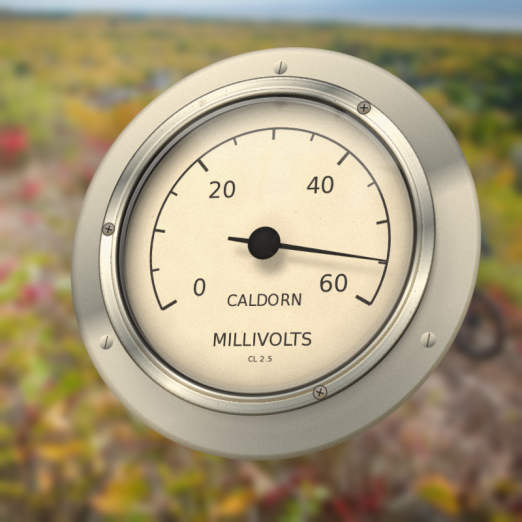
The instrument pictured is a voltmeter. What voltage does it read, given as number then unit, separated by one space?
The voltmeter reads 55 mV
